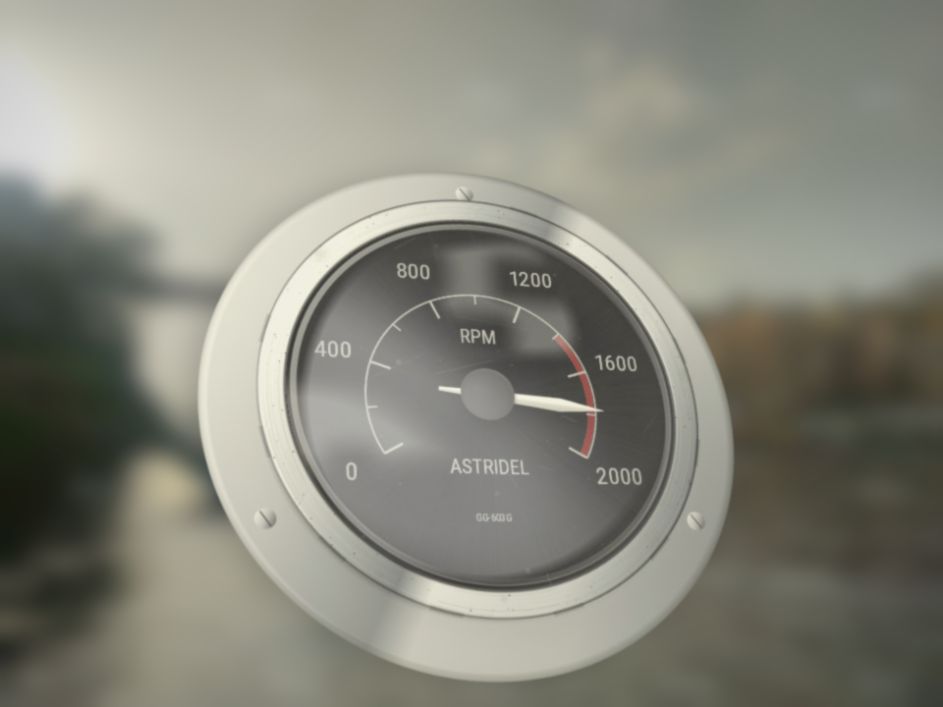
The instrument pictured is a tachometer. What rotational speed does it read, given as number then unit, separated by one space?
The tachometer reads 1800 rpm
